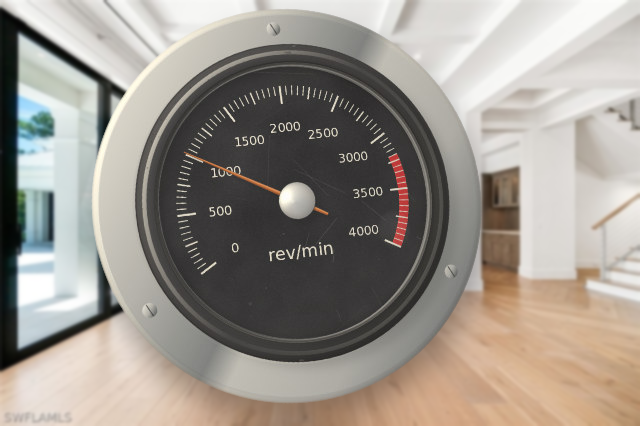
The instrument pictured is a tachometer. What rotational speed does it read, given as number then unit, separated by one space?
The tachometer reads 1000 rpm
